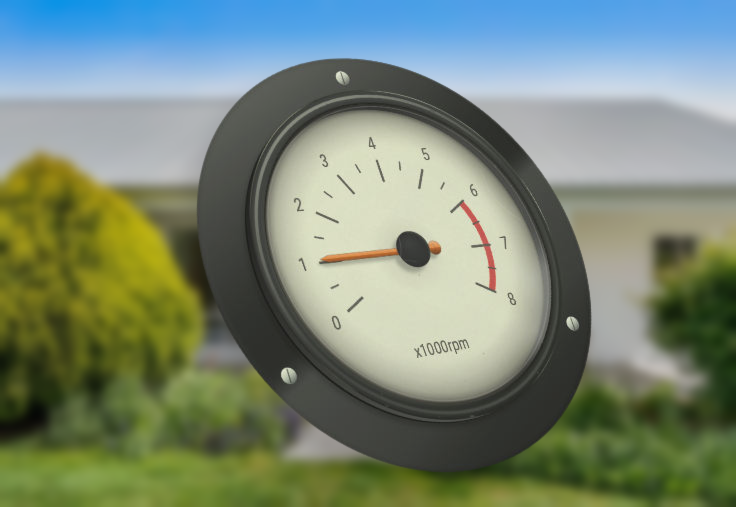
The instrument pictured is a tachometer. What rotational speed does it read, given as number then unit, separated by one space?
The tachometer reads 1000 rpm
